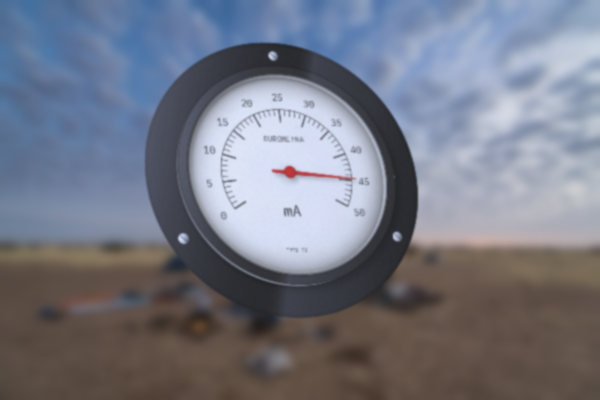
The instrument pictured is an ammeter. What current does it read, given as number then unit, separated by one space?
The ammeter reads 45 mA
